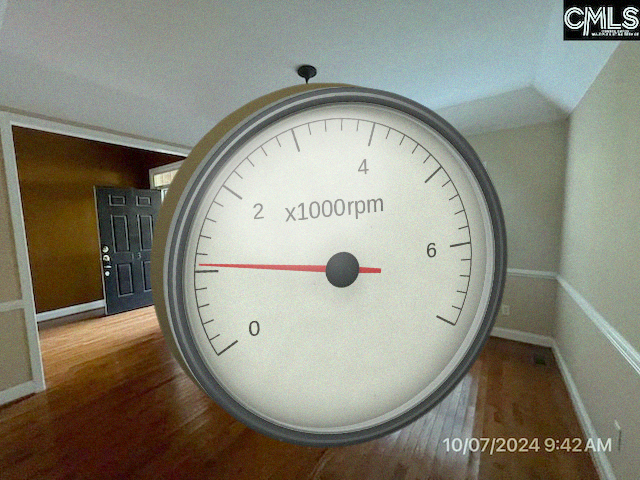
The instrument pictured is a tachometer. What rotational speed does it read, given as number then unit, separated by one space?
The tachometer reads 1100 rpm
